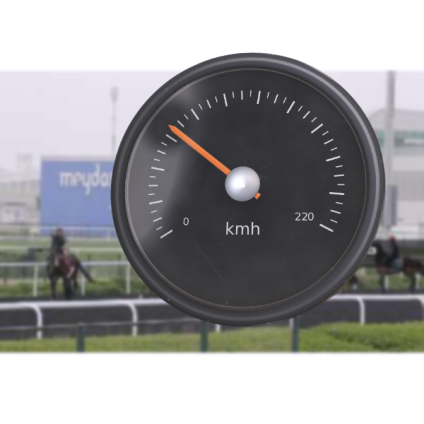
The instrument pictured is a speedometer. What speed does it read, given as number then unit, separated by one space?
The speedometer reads 65 km/h
